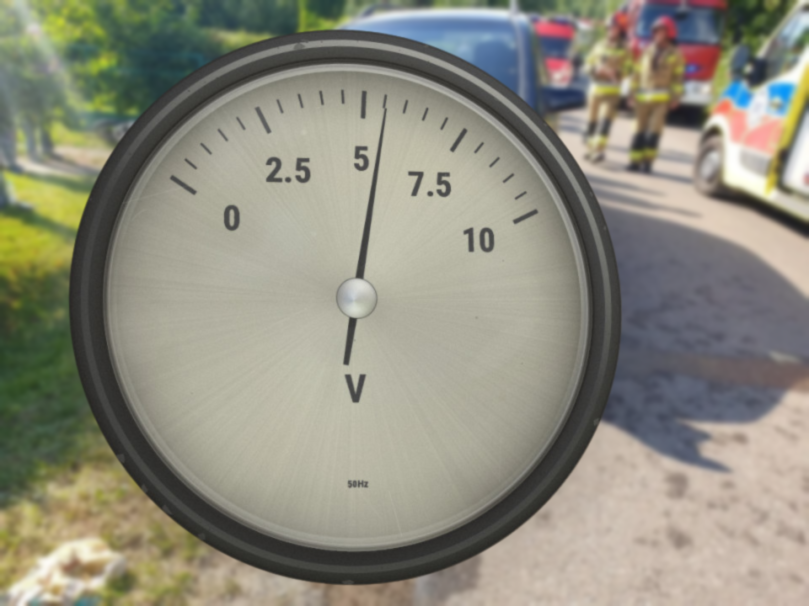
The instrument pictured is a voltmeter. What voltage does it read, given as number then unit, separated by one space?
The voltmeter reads 5.5 V
